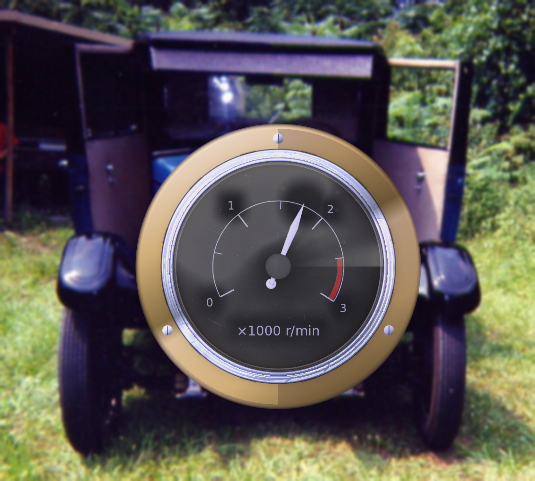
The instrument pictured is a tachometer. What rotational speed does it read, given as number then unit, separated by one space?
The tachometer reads 1750 rpm
